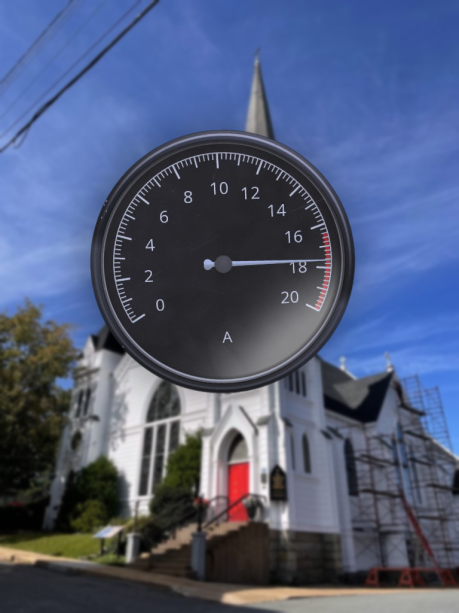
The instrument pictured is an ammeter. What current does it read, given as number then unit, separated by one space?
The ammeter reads 17.6 A
